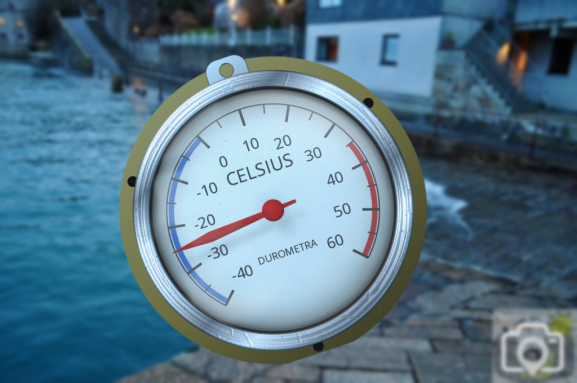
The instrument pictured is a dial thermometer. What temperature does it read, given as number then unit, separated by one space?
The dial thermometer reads -25 °C
